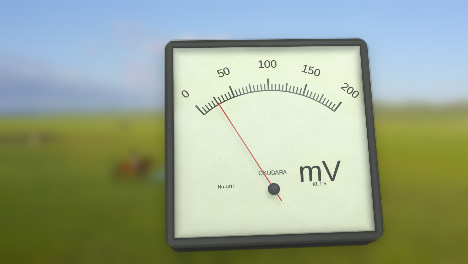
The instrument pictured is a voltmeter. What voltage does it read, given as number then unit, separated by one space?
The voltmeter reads 25 mV
